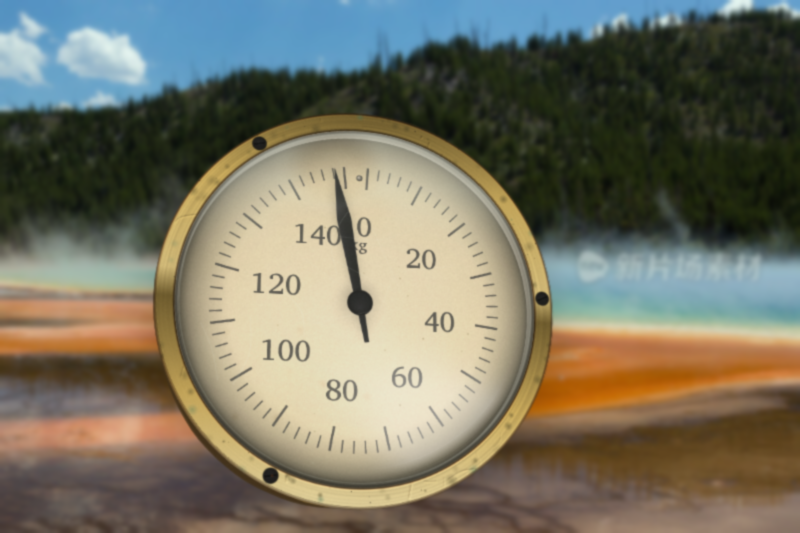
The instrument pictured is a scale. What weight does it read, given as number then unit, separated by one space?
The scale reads 148 kg
